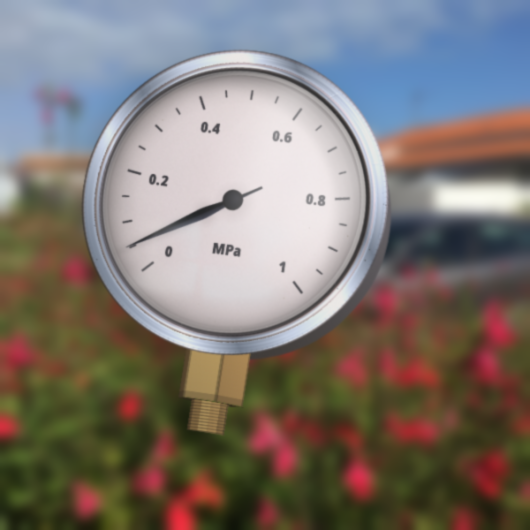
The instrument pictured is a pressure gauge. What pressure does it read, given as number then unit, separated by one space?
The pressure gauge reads 0.05 MPa
